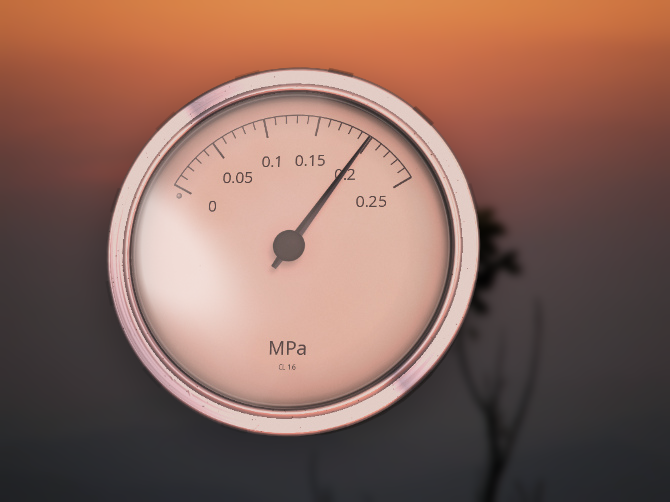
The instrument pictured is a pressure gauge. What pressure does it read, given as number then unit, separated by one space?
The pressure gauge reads 0.2 MPa
